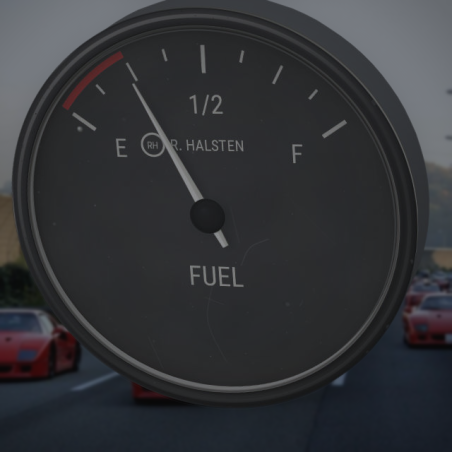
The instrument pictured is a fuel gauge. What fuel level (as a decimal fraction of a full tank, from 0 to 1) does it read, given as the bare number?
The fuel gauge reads 0.25
